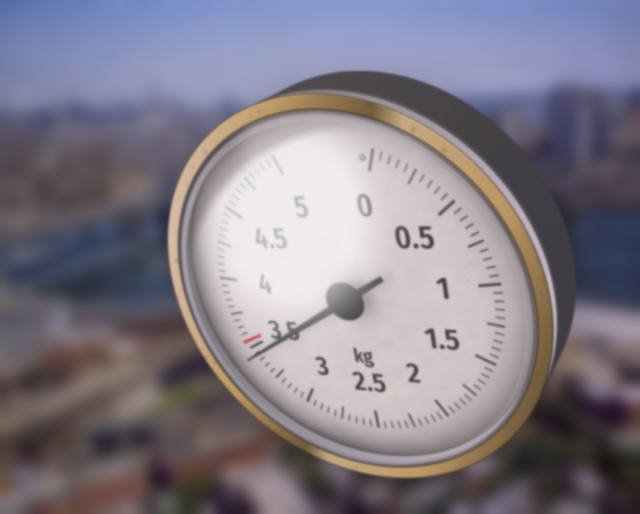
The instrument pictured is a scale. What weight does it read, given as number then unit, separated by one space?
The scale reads 3.45 kg
